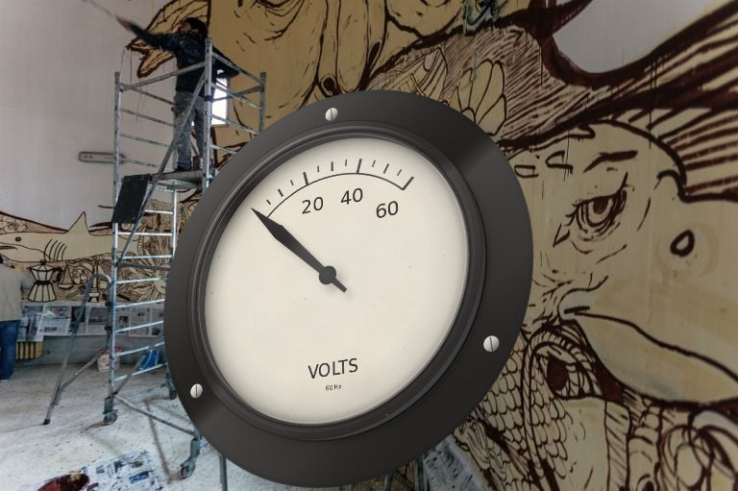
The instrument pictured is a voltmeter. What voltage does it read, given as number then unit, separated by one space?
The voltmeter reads 0 V
